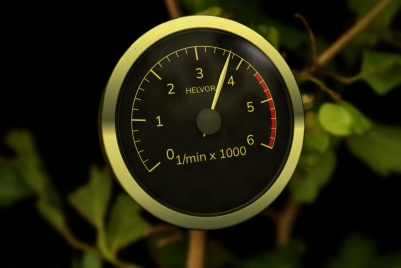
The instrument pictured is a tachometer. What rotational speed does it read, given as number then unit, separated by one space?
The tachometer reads 3700 rpm
